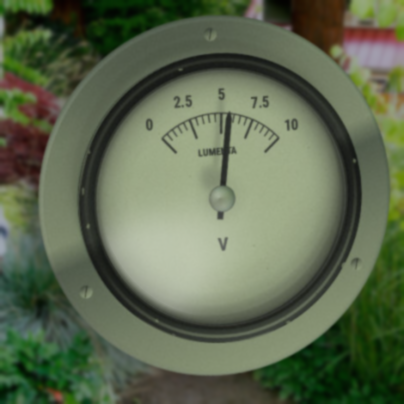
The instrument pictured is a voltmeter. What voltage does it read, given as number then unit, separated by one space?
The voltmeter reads 5.5 V
